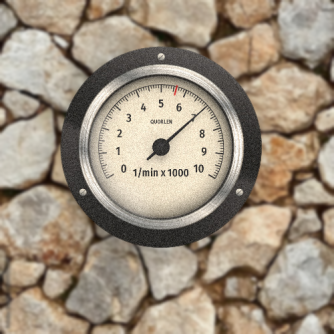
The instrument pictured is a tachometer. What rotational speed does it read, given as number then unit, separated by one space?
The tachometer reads 7000 rpm
